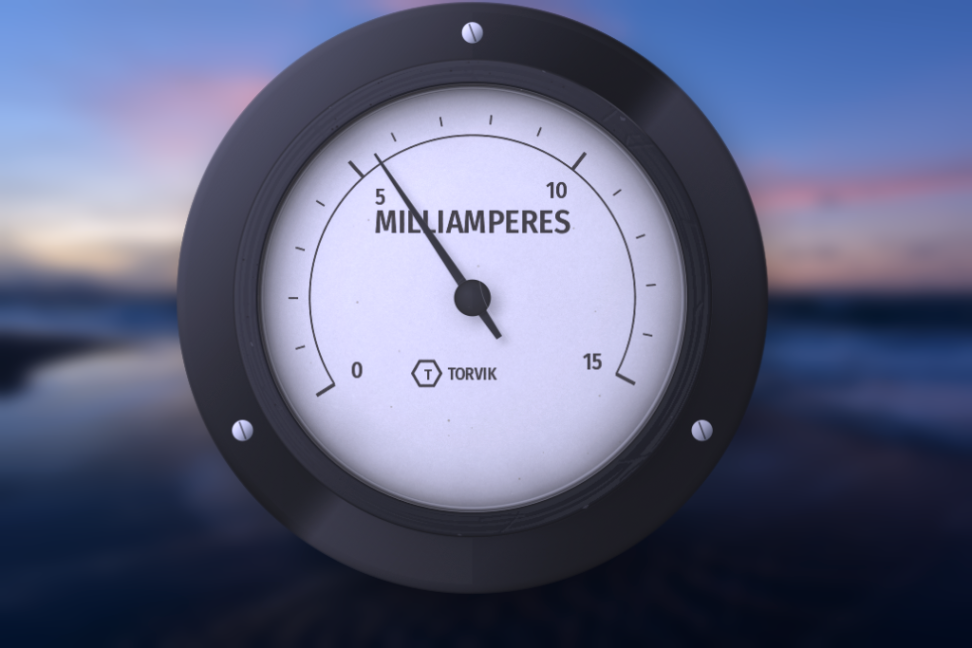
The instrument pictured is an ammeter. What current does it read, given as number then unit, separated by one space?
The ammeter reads 5.5 mA
